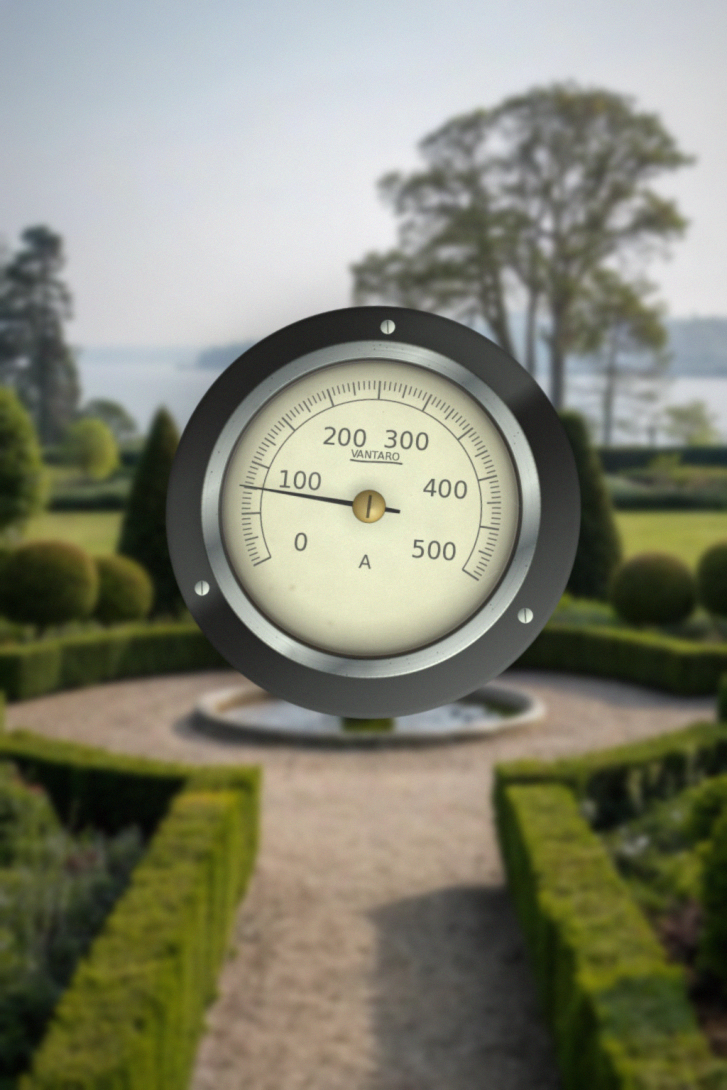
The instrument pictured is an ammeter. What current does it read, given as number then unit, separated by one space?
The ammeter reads 75 A
